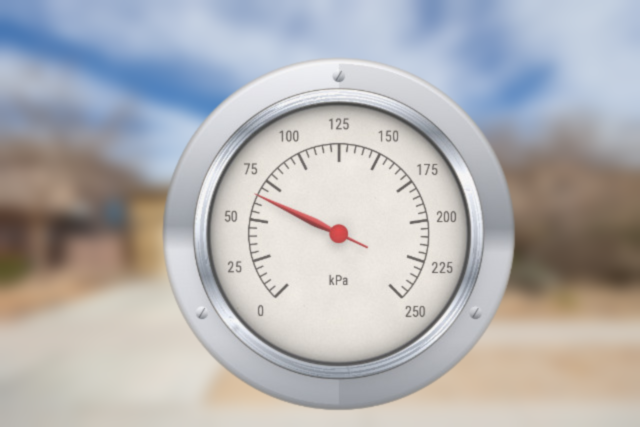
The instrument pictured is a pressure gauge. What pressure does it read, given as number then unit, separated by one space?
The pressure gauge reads 65 kPa
